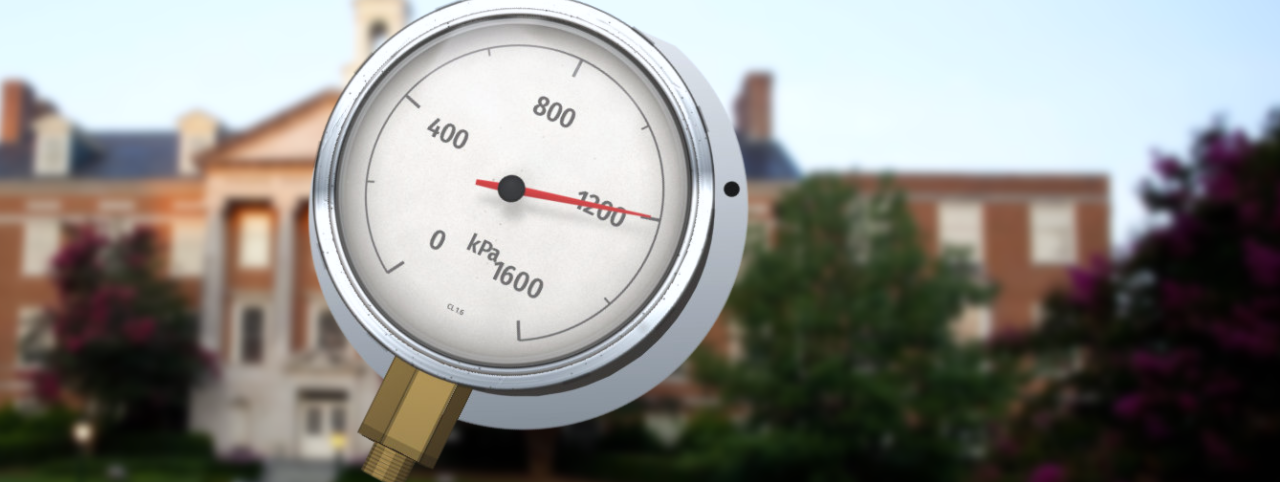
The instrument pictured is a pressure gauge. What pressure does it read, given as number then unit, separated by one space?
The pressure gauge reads 1200 kPa
